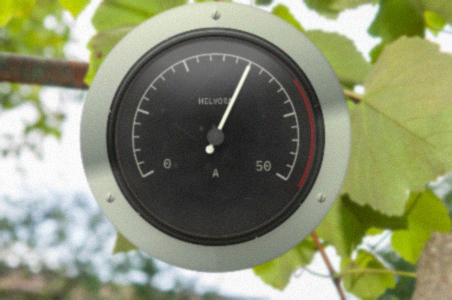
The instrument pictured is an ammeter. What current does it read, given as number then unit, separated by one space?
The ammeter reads 30 A
